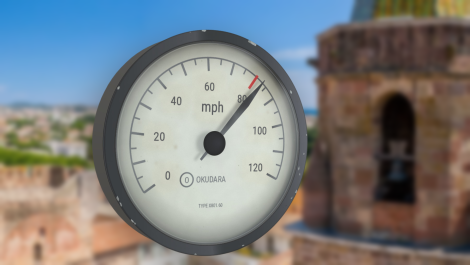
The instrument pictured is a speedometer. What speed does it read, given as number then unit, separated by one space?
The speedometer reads 82.5 mph
